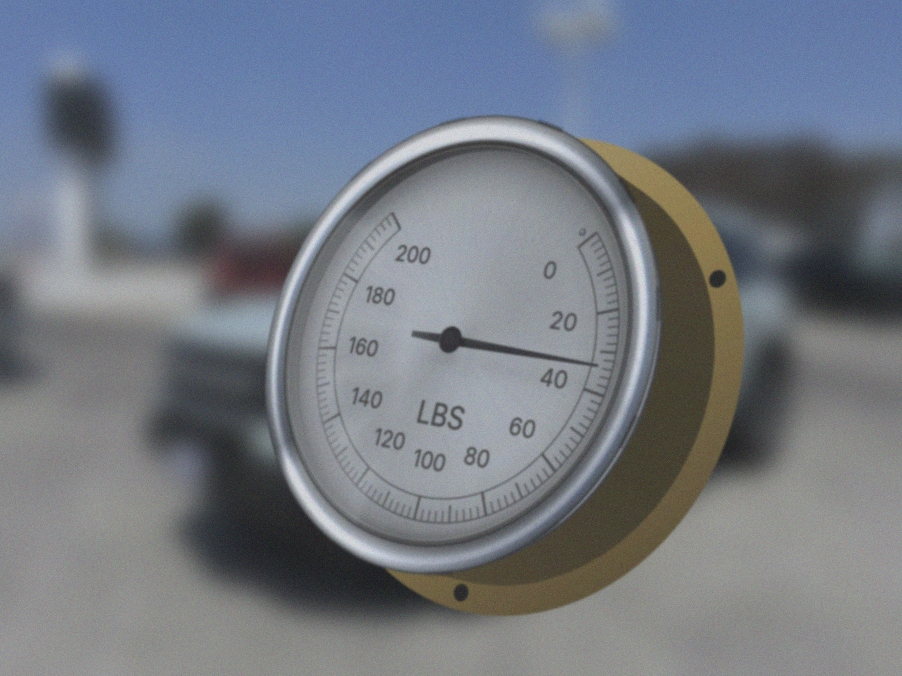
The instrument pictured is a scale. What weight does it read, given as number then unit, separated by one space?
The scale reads 34 lb
